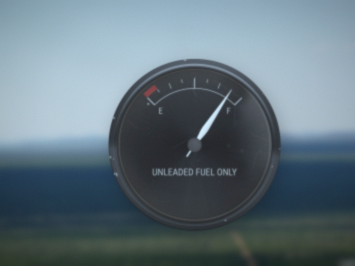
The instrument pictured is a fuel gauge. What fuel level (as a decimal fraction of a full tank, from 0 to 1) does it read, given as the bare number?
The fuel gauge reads 0.875
